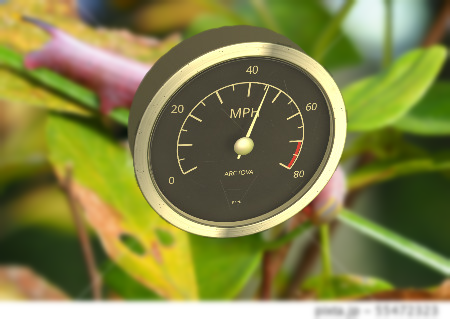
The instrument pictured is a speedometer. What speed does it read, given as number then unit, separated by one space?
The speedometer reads 45 mph
